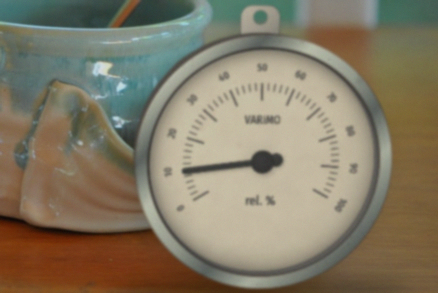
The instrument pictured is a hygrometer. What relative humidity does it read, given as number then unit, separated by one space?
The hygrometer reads 10 %
